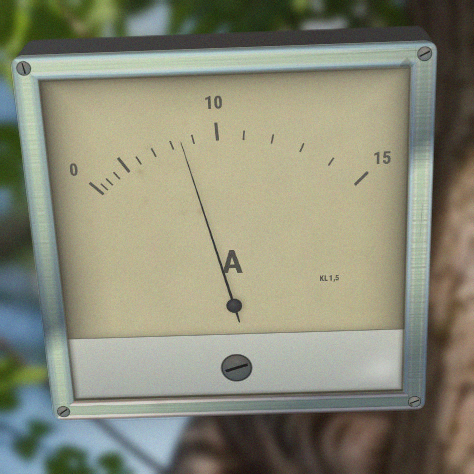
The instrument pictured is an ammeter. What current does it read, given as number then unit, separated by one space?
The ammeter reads 8.5 A
